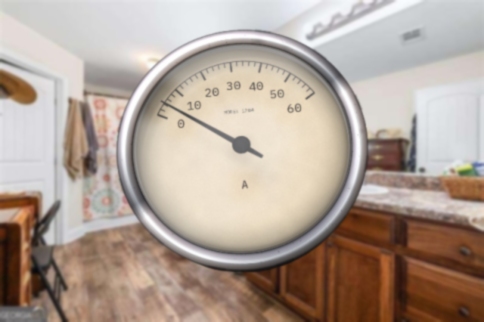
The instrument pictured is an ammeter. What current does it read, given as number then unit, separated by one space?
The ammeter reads 4 A
